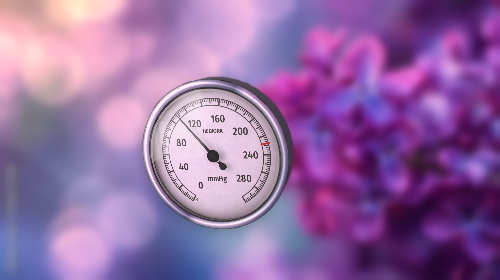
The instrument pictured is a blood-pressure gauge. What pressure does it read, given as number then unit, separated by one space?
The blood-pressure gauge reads 110 mmHg
